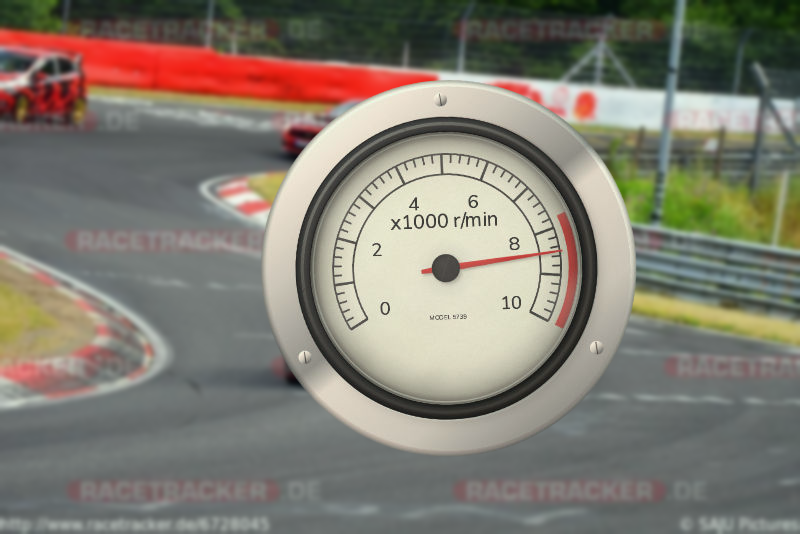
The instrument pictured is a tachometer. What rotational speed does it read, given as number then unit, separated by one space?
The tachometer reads 8500 rpm
